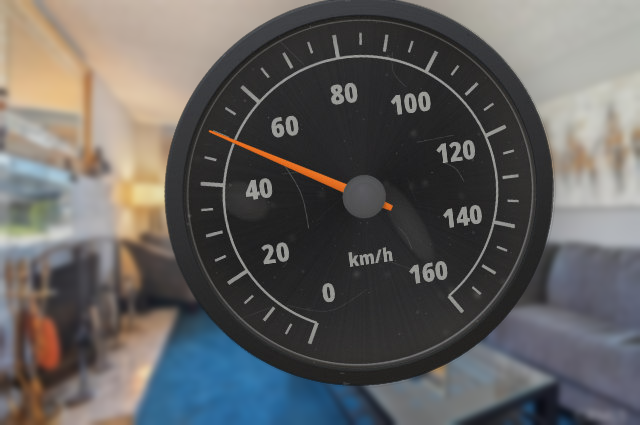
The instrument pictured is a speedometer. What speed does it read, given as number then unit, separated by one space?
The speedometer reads 50 km/h
